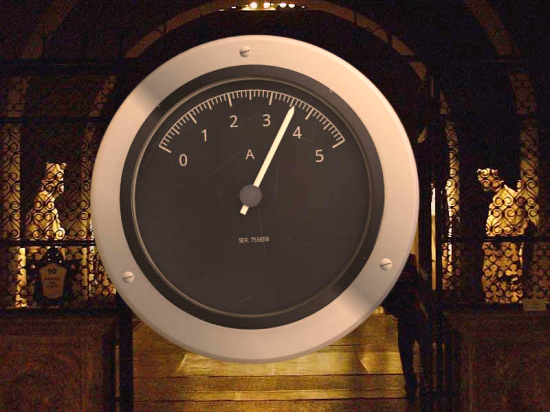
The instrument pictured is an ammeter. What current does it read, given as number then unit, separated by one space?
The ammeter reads 3.6 A
